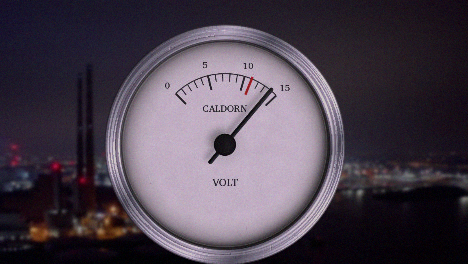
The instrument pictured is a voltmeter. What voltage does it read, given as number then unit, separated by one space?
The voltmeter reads 14 V
